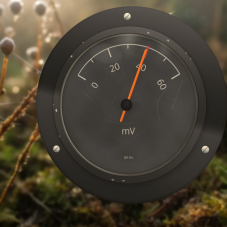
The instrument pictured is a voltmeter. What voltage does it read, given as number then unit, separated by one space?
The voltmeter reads 40 mV
